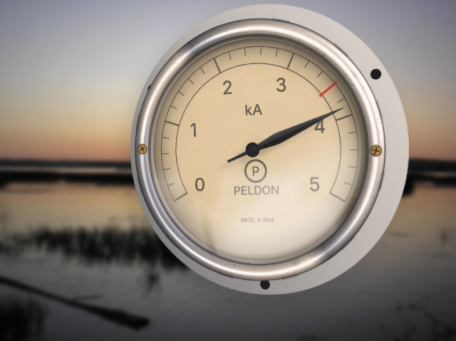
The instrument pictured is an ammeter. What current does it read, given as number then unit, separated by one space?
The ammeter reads 3.9 kA
